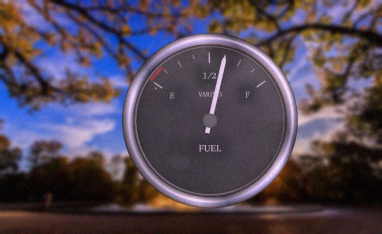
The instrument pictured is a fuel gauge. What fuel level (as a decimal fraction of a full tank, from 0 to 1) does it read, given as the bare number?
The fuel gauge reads 0.625
